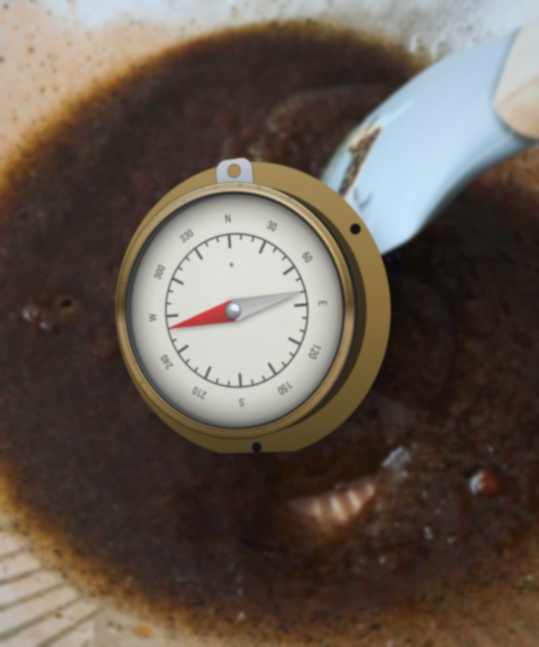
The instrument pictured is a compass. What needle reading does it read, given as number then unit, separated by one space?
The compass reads 260 °
